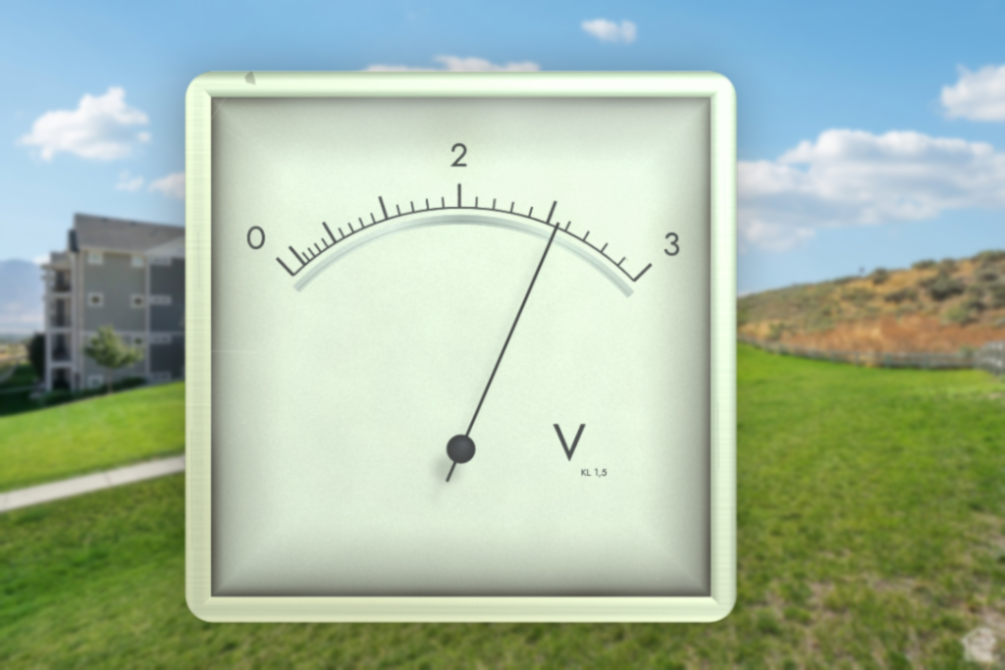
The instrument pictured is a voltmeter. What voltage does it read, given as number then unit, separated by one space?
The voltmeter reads 2.55 V
